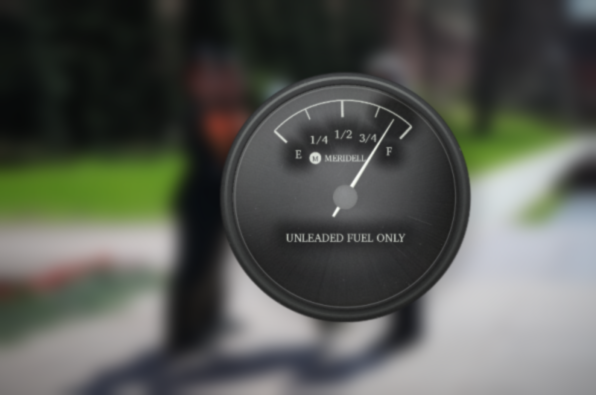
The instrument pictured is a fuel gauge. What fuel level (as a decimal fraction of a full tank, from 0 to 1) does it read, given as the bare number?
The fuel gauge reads 0.875
